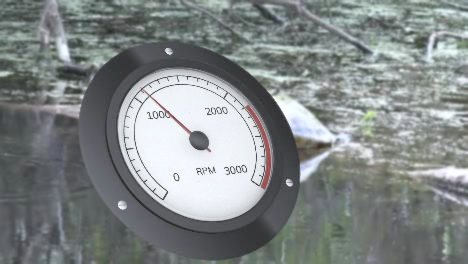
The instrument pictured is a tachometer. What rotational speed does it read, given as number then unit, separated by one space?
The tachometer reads 1100 rpm
